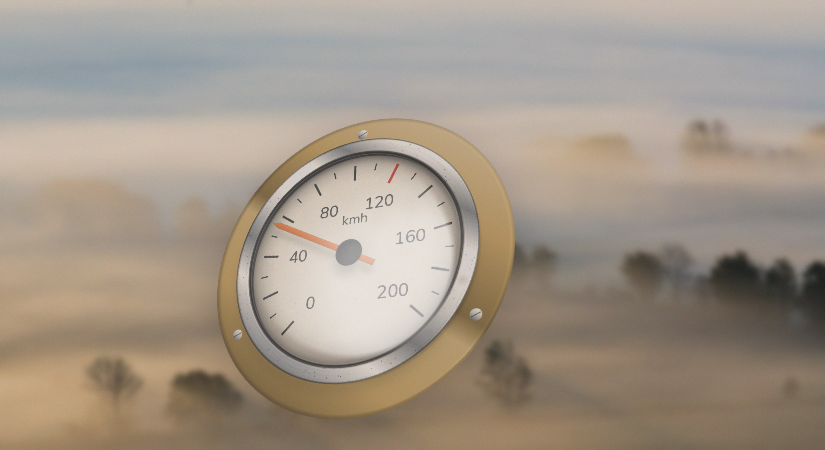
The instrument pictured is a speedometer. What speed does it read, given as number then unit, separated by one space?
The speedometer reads 55 km/h
